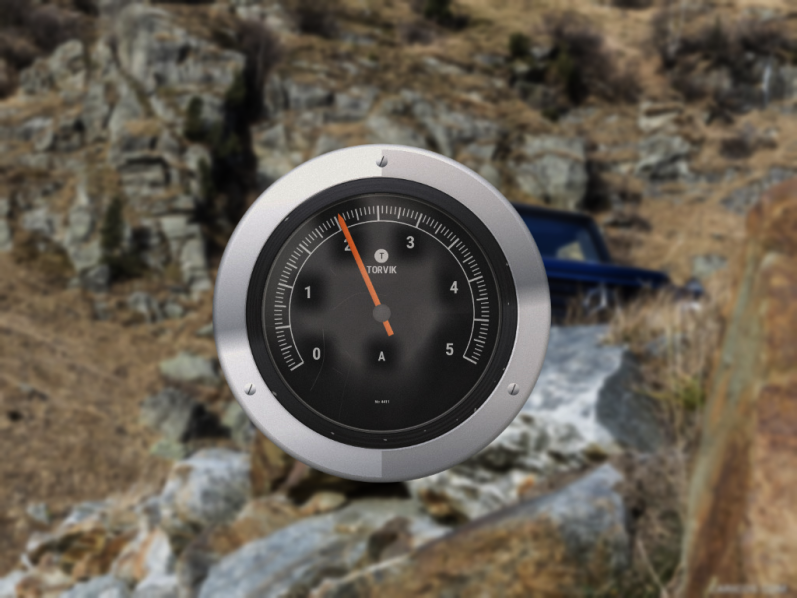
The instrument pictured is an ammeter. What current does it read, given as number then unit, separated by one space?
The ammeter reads 2.05 A
